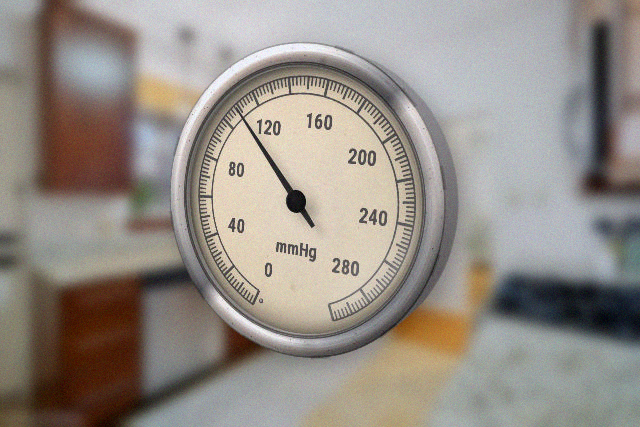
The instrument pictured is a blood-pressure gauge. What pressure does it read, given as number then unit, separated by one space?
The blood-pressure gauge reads 110 mmHg
